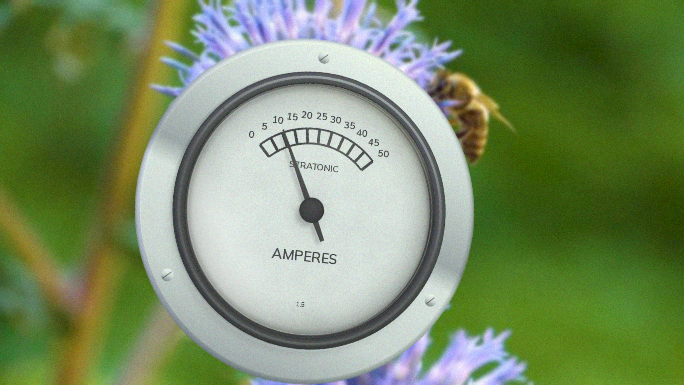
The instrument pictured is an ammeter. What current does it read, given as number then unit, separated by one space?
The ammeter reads 10 A
